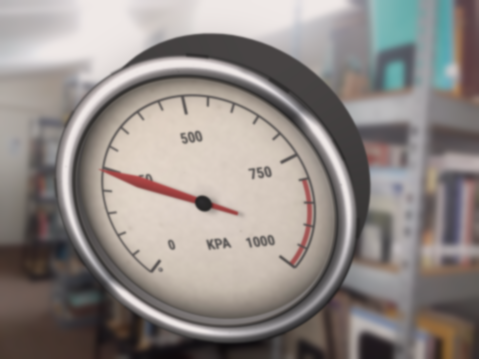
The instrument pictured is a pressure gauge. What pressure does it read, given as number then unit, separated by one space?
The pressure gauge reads 250 kPa
